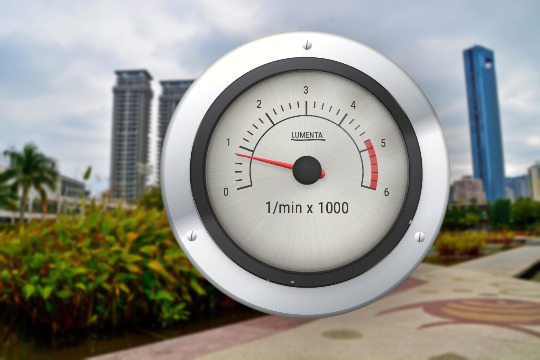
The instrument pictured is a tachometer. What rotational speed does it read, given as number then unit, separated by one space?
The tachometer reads 800 rpm
